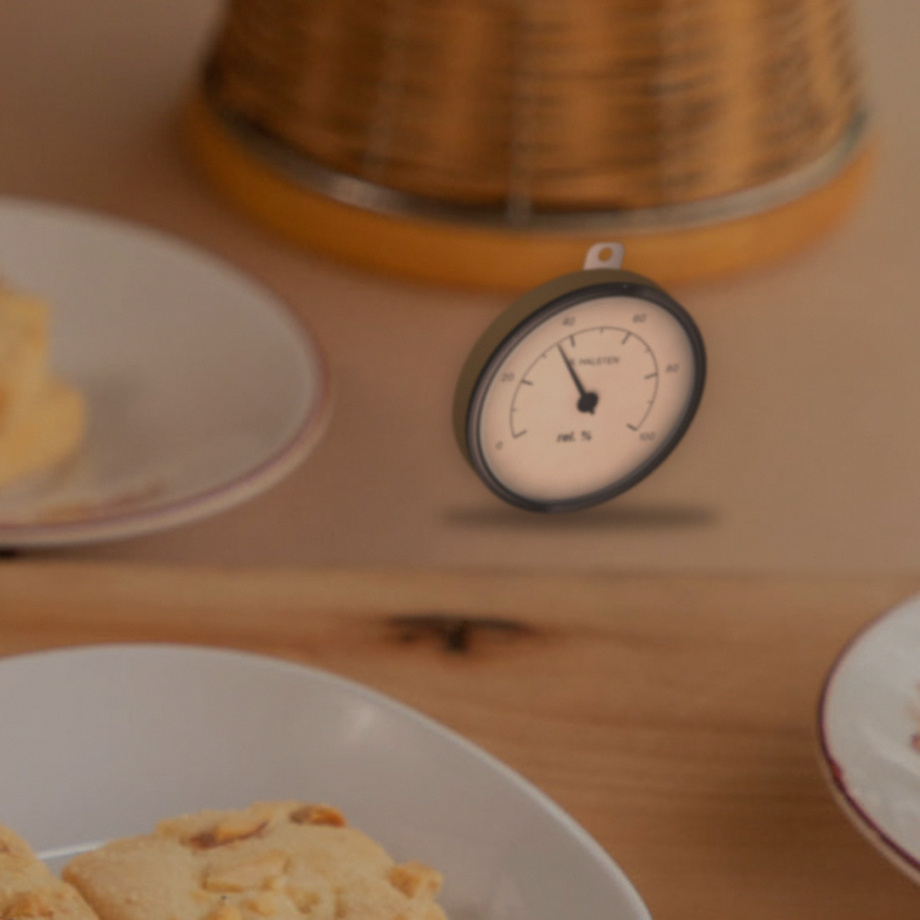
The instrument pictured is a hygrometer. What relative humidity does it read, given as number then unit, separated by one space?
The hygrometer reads 35 %
